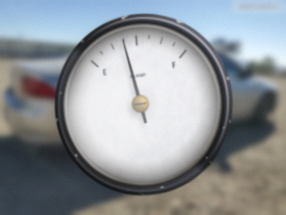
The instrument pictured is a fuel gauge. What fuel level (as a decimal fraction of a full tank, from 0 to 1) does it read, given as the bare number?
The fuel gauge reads 0.375
